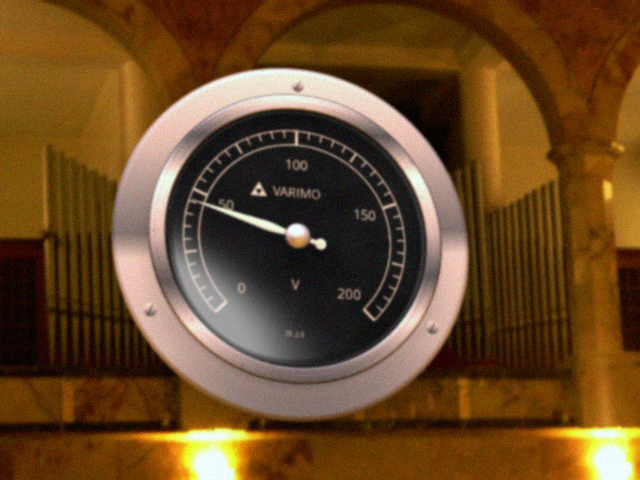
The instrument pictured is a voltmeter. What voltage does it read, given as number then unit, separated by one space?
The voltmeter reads 45 V
